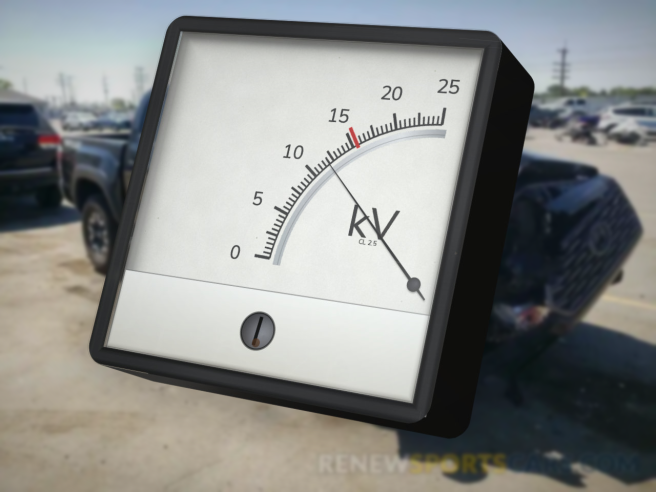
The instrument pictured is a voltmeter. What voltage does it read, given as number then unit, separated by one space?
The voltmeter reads 12 kV
